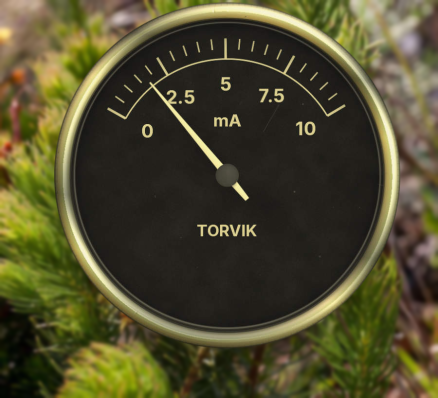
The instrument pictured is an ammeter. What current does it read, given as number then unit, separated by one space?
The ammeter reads 1.75 mA
